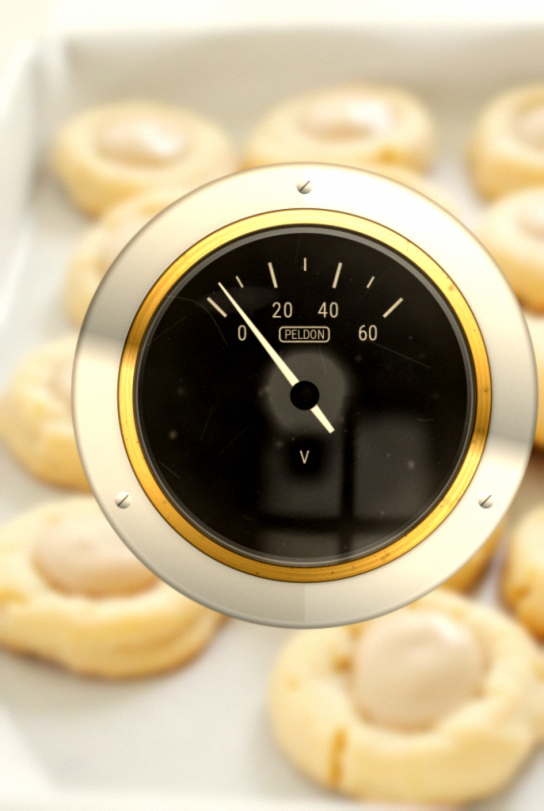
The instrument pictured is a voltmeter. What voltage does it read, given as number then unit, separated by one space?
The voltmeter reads 5 V
